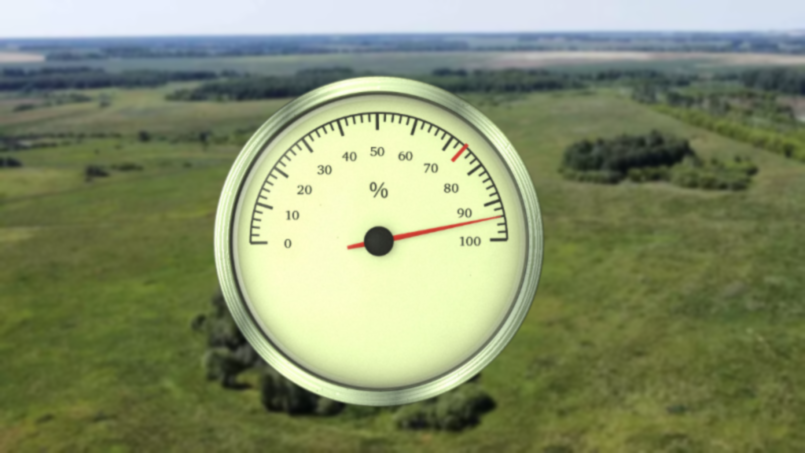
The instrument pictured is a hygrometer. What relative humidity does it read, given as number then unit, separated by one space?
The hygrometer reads 94 %
